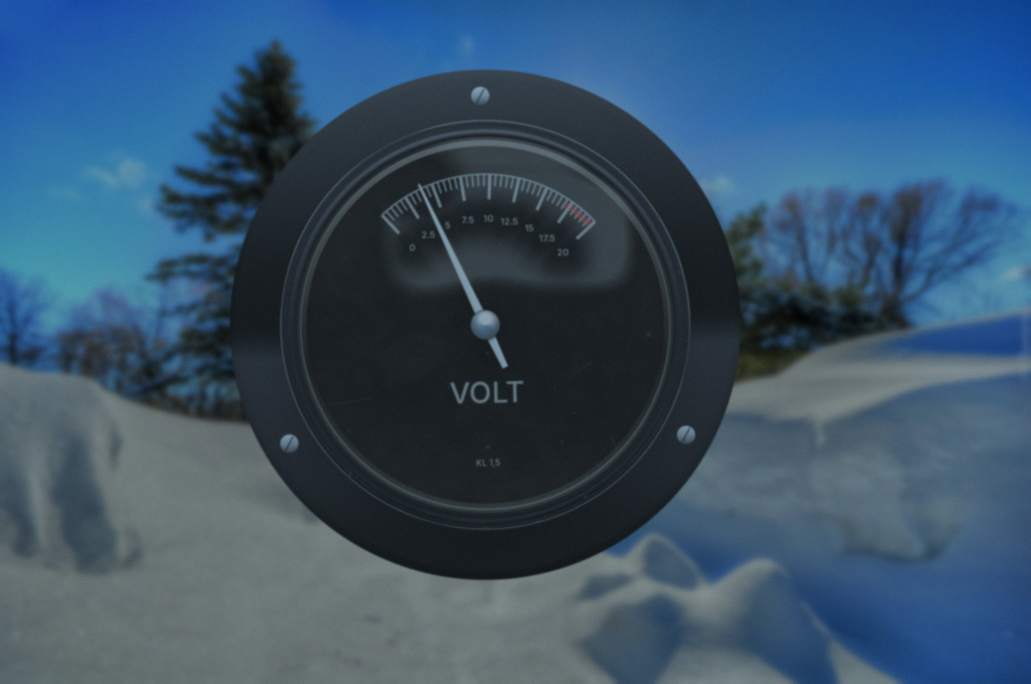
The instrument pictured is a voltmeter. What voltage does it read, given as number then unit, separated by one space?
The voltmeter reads 4 V
